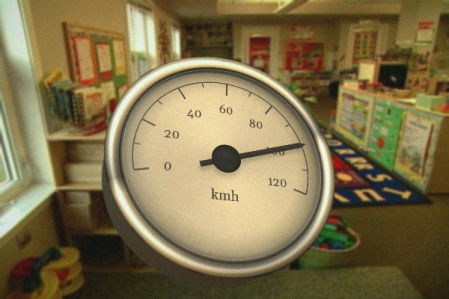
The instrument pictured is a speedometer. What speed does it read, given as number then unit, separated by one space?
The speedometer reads 100 km/h
